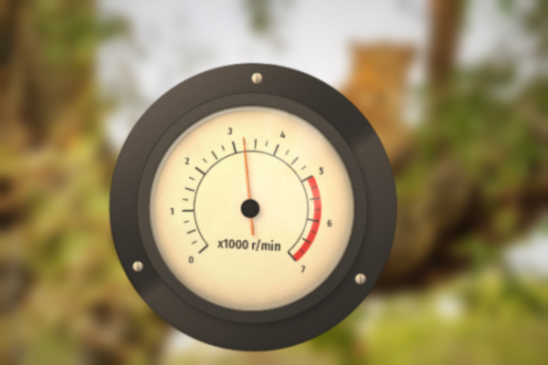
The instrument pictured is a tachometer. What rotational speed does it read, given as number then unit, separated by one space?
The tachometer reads 3250 rpm
